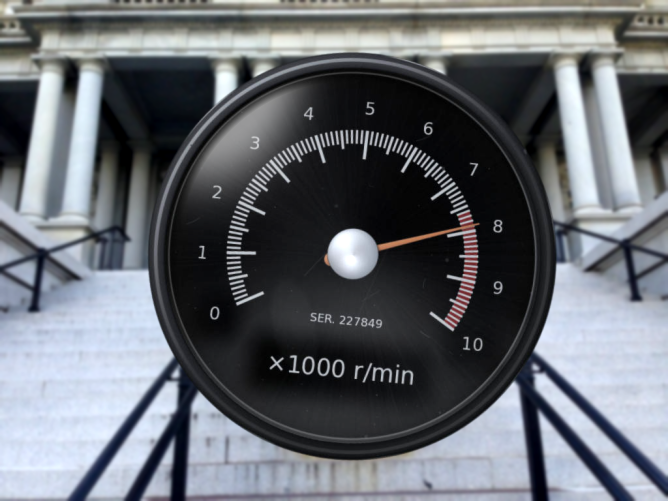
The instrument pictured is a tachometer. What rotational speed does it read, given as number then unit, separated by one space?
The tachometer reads 7900 rpm
